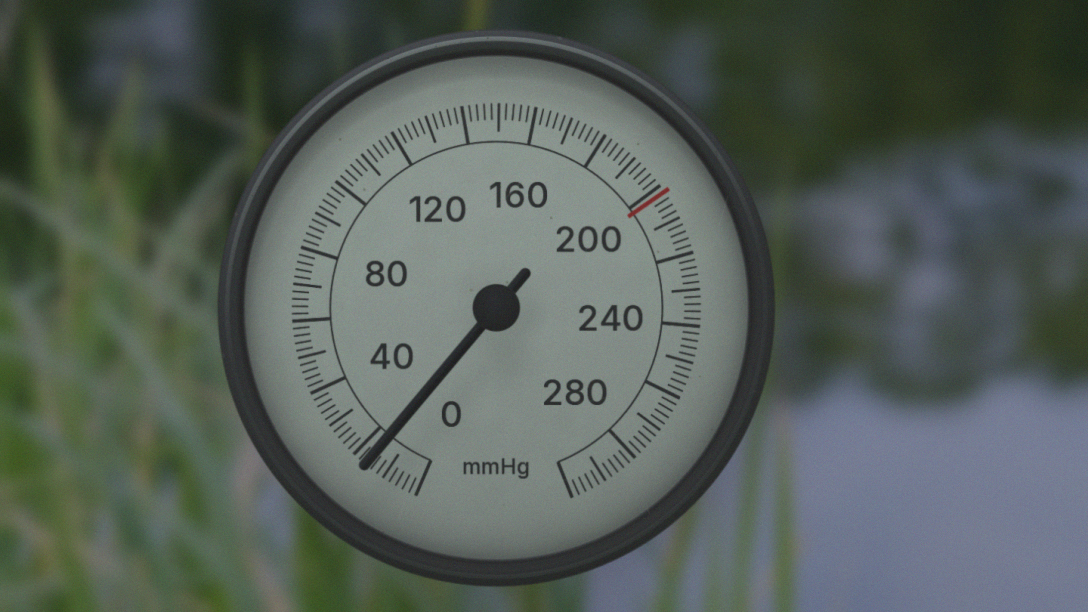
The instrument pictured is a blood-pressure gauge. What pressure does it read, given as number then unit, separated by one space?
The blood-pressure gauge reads 16 mmHg
